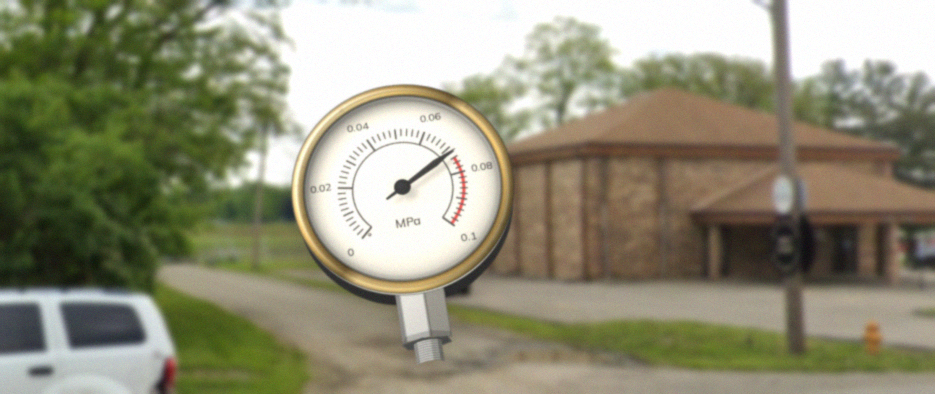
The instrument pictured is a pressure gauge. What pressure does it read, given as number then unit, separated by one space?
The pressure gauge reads 0.072 MPa
